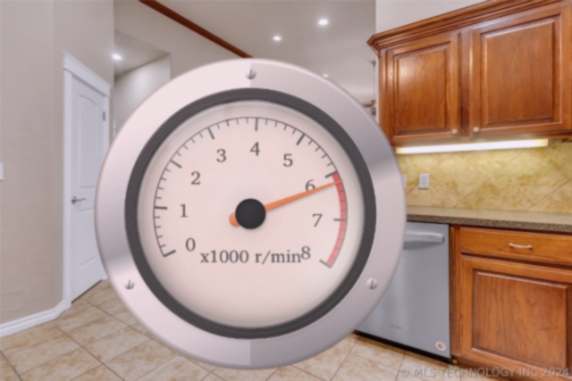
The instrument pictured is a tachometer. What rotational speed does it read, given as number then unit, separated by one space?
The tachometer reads 6200 rpm
